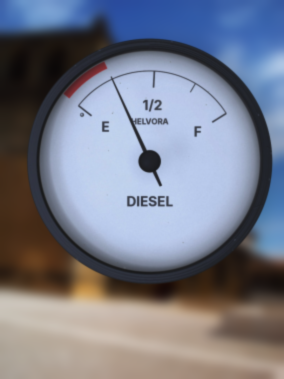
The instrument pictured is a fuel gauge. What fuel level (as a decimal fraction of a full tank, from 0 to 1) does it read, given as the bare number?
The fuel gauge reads 0.25
